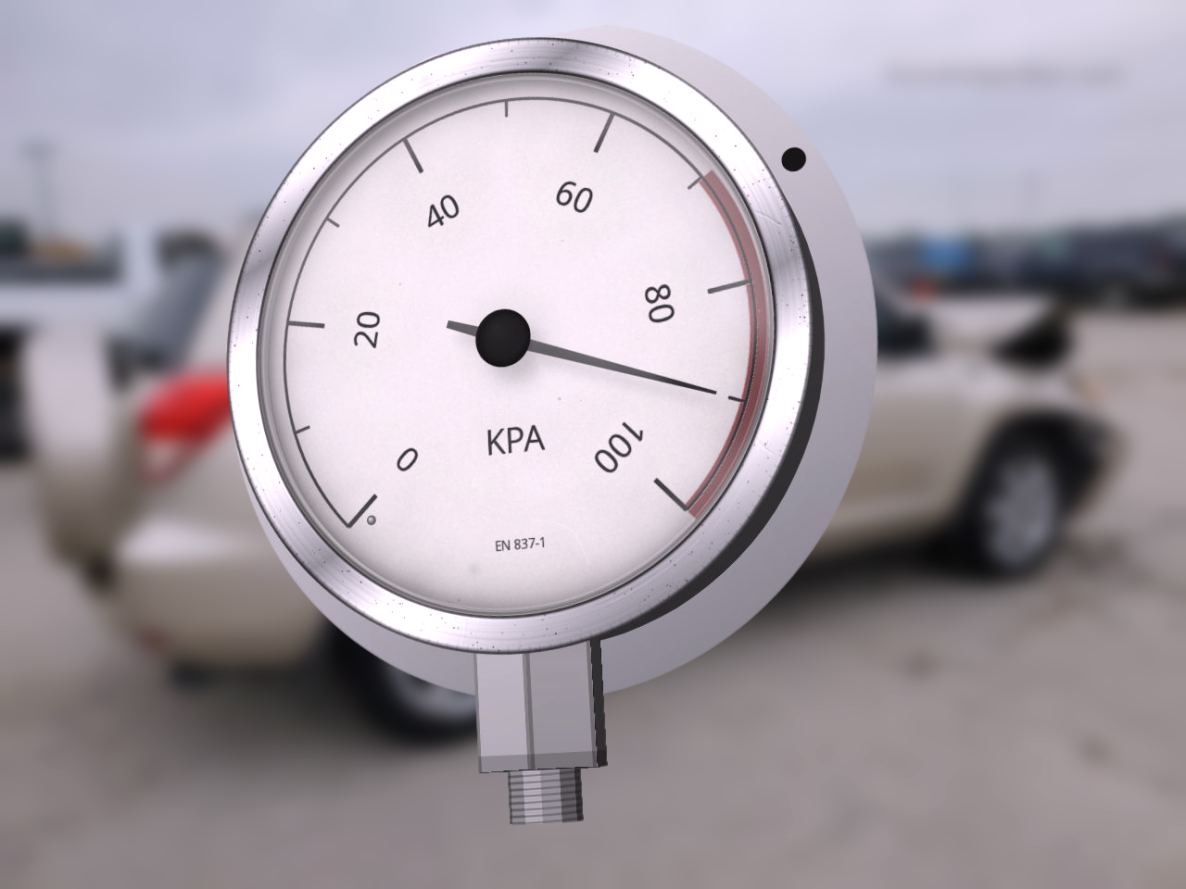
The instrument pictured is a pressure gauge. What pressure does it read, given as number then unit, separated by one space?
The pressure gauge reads 90 kPa
